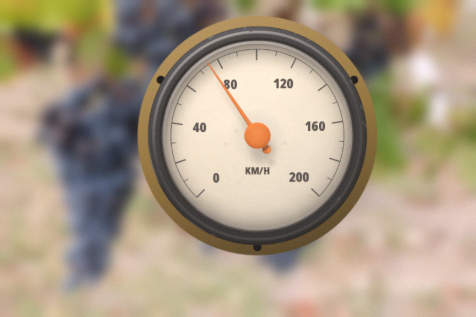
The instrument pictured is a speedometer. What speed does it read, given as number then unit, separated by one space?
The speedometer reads 75 km/h
